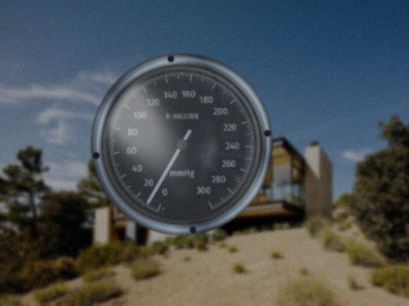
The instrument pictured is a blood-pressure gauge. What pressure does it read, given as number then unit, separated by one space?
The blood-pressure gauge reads 10 mmHg
